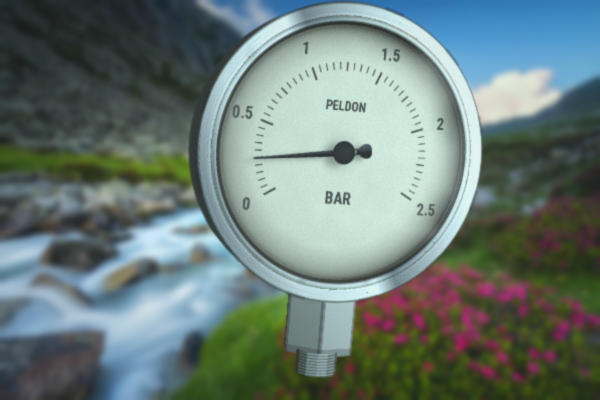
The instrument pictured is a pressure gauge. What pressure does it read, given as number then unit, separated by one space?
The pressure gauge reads 0.25 bar
